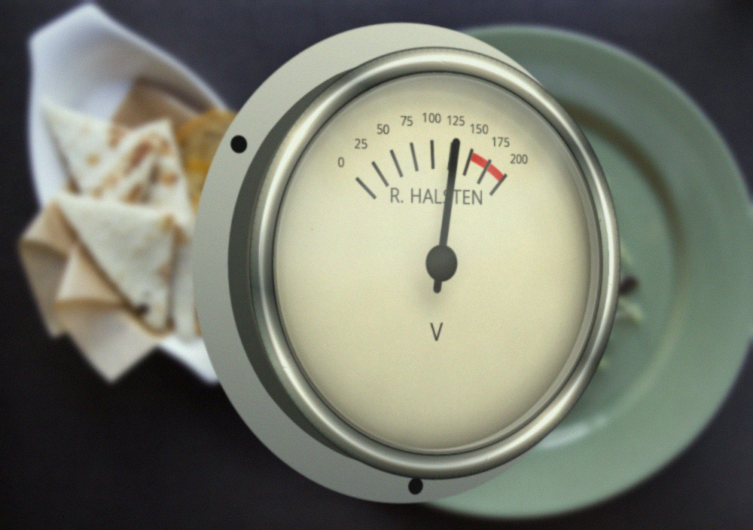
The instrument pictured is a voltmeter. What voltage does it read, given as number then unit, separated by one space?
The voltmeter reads 125 V
